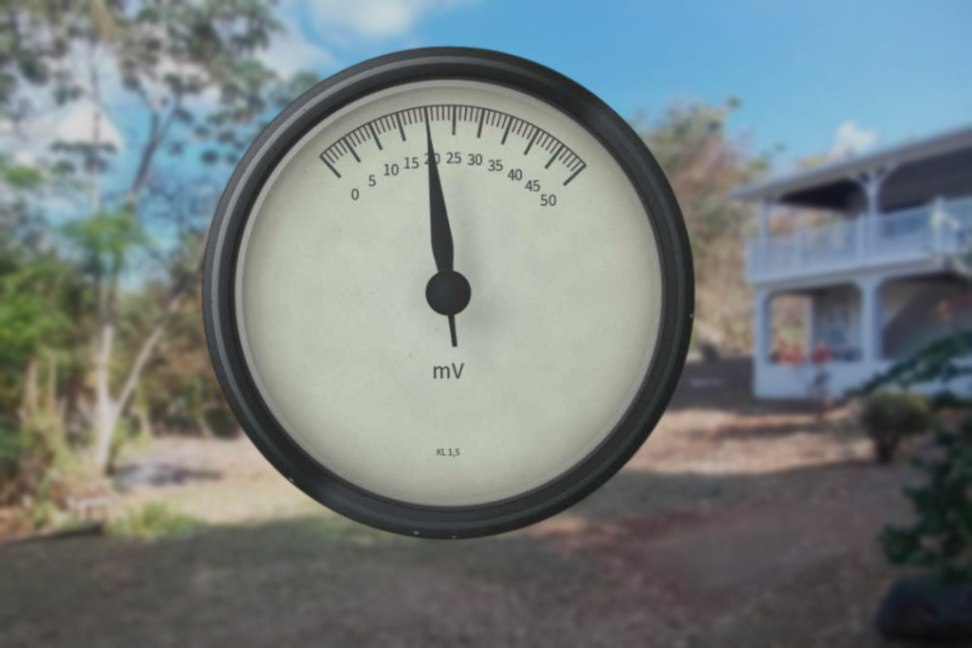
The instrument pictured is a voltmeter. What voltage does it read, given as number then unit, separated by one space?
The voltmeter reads 20 mV
